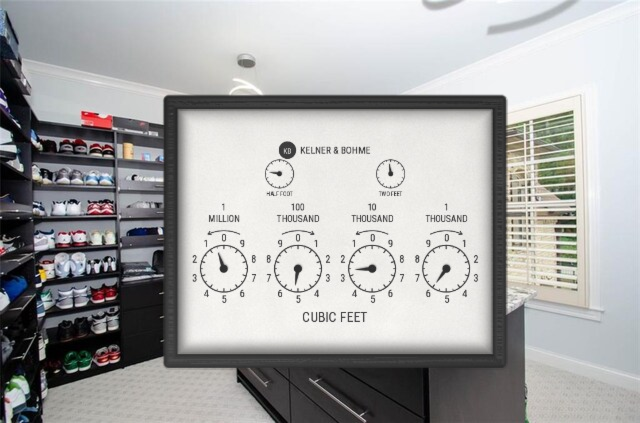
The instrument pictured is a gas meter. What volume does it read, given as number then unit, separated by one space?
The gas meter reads 52600 ft³
